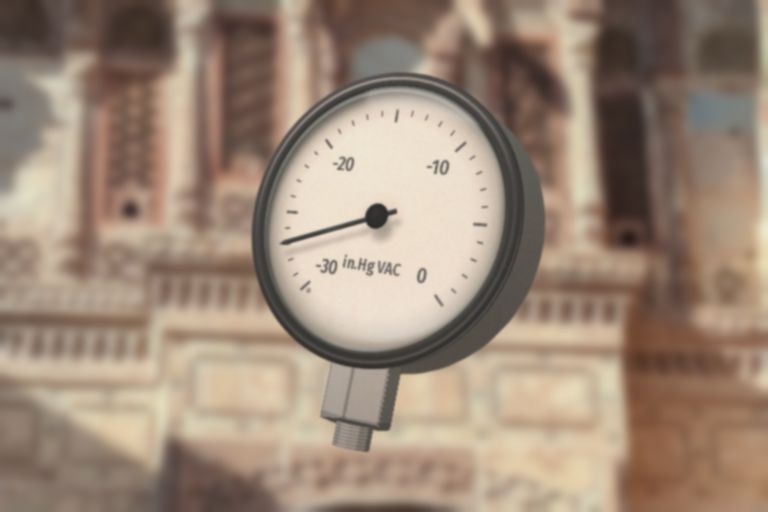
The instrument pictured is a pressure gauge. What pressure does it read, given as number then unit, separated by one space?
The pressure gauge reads -27 inHg
